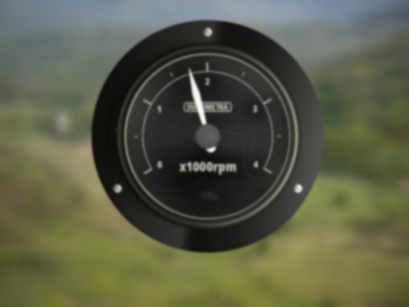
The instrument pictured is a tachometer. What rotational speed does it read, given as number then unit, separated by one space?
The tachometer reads 1750 rpm
